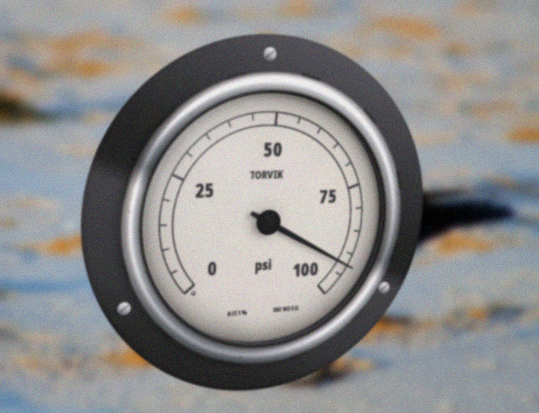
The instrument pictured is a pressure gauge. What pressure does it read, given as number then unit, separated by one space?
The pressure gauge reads 92.5 psi
